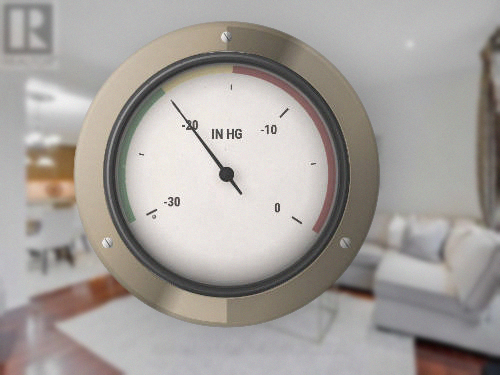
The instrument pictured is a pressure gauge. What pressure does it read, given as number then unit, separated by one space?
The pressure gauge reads -20 inHg
